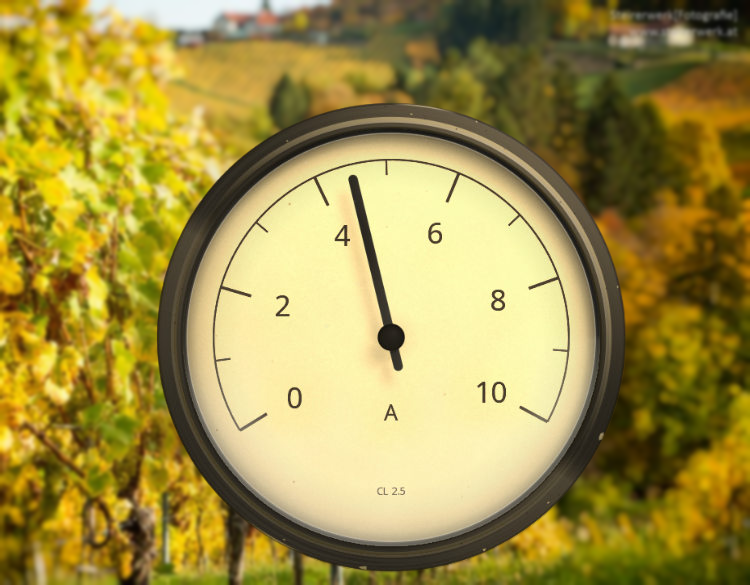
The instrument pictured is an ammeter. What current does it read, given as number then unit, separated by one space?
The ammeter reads 4.5 A
